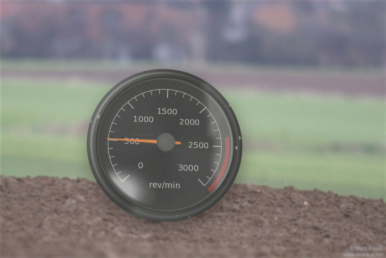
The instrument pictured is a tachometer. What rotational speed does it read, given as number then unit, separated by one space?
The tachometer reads 500 rpm
